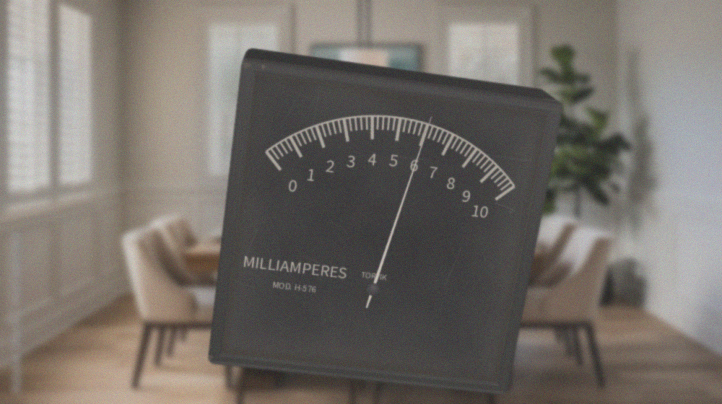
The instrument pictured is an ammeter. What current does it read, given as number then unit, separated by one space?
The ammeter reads 6 mA
